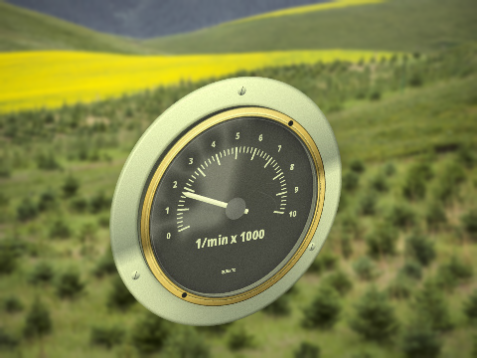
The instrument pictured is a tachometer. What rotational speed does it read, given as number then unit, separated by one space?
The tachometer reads 1800 rpm
